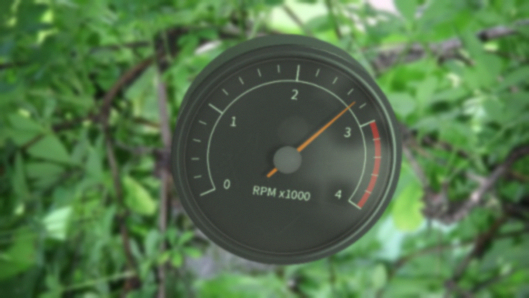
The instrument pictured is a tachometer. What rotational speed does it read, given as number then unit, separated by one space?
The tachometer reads 2700 rpm
